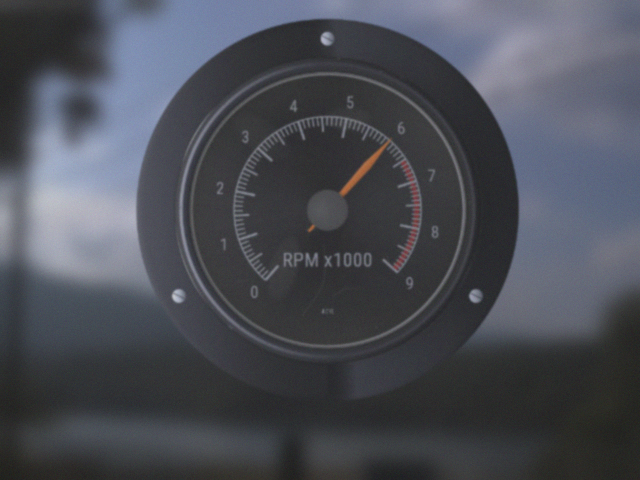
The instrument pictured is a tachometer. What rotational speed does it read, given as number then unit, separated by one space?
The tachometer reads 6000 rpm
